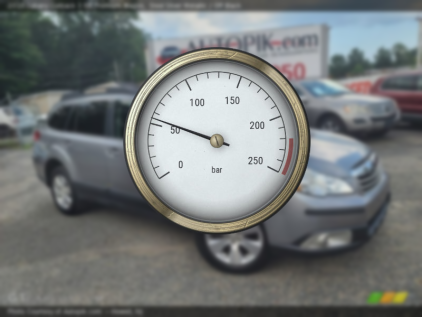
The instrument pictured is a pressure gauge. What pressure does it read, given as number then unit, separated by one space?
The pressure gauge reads 55 bar
